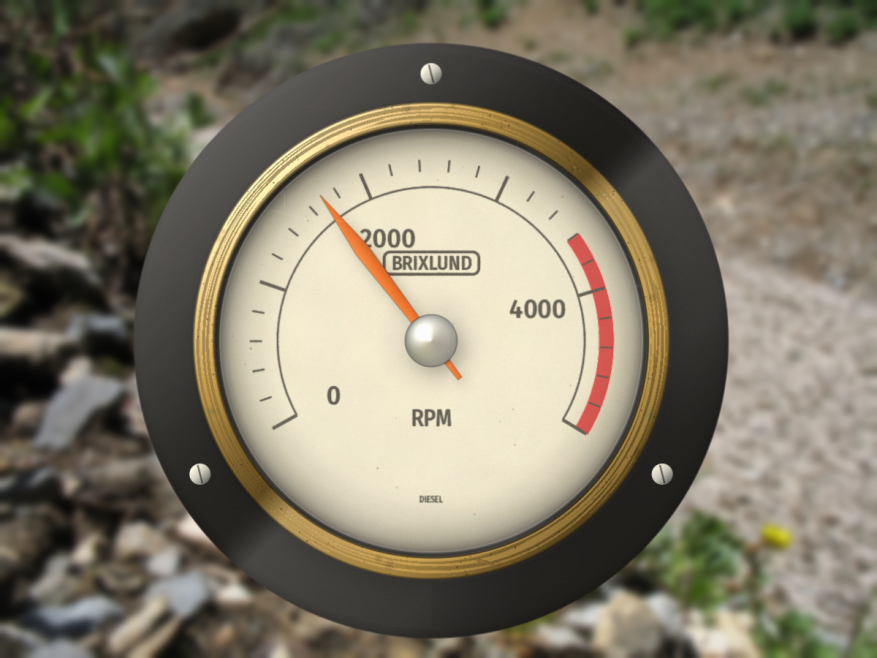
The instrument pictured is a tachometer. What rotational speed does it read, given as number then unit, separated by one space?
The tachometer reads 1700 rpm
